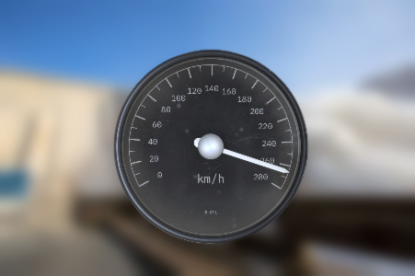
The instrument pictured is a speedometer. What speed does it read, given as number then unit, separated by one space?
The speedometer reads 265 km/h
